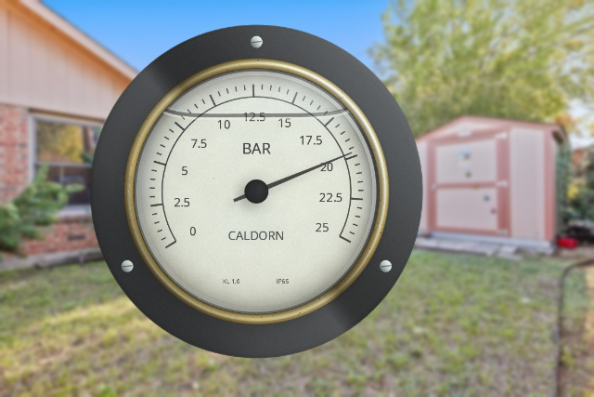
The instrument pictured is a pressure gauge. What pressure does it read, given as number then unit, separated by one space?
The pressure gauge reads 19.75 bar
